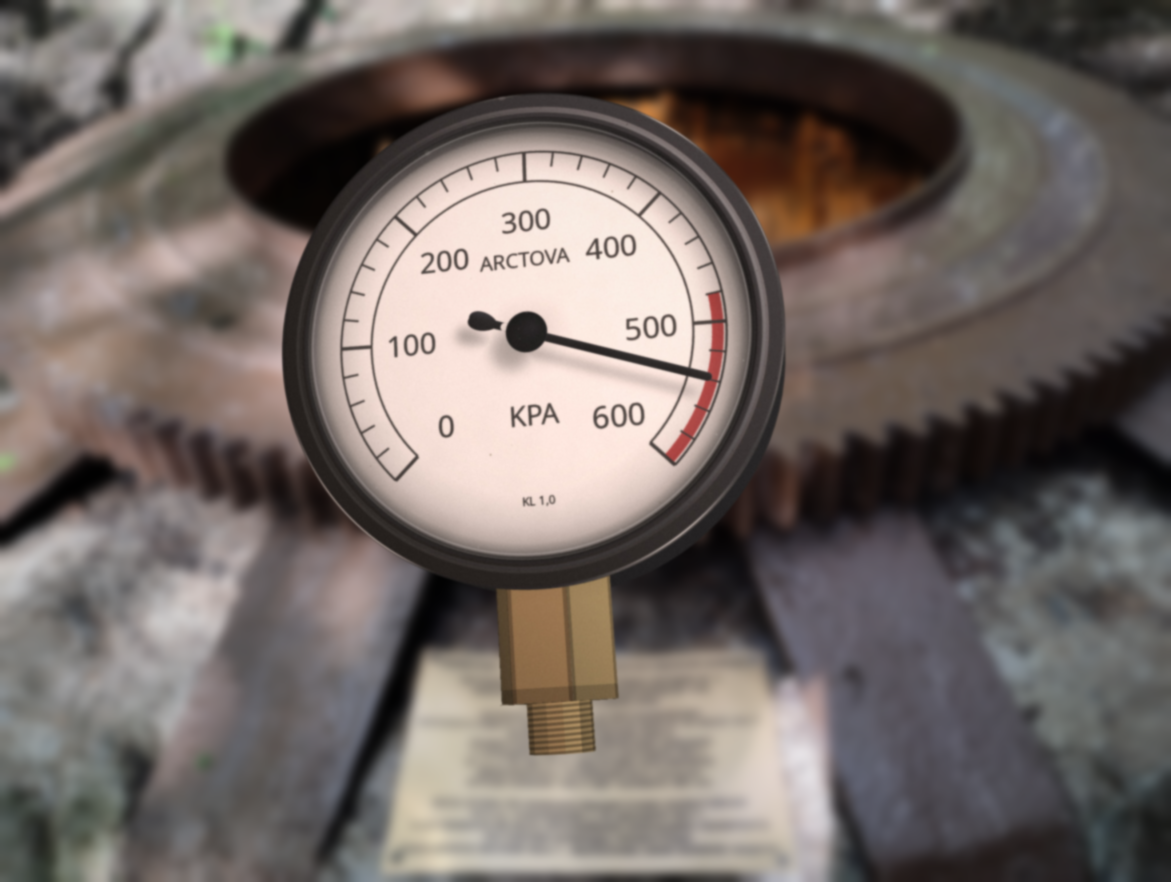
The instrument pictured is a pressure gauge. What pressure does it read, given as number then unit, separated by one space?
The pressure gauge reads 540 kPa
